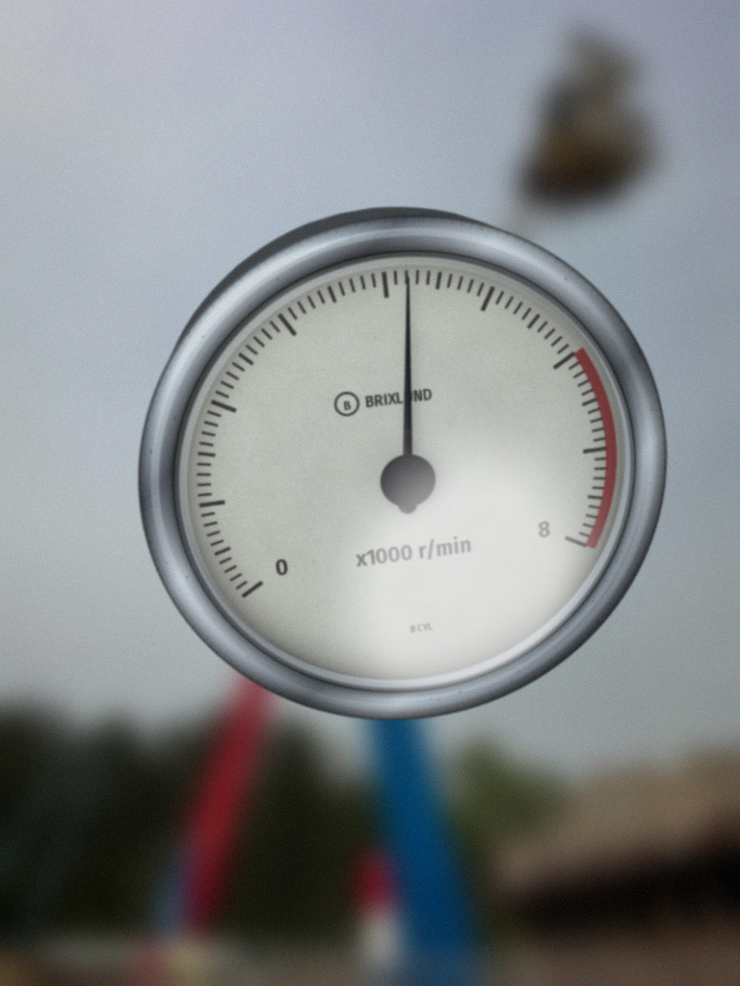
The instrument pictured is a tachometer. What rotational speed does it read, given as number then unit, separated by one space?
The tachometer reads 4200 rpm
